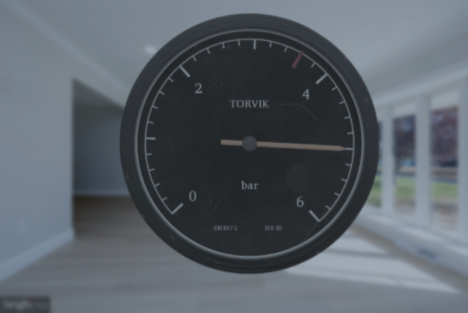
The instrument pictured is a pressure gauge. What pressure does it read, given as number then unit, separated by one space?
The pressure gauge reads 5 bar
